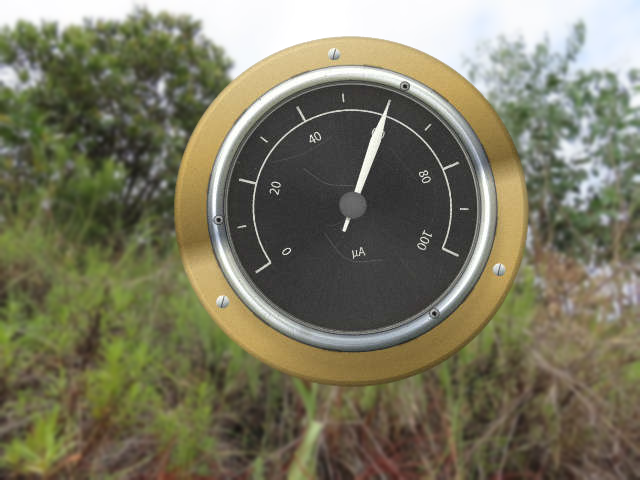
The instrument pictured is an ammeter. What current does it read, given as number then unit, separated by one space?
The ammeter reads 60 µA
